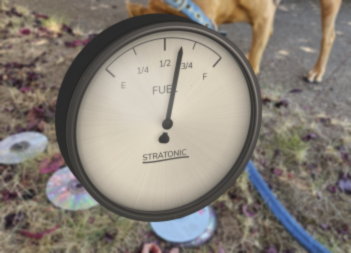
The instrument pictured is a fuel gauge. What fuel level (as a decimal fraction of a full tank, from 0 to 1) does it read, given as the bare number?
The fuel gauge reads 0.625
